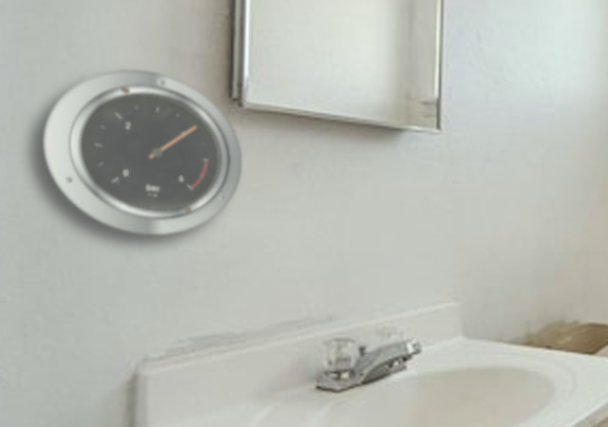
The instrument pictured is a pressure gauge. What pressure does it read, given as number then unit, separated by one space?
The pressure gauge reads 4 bar
